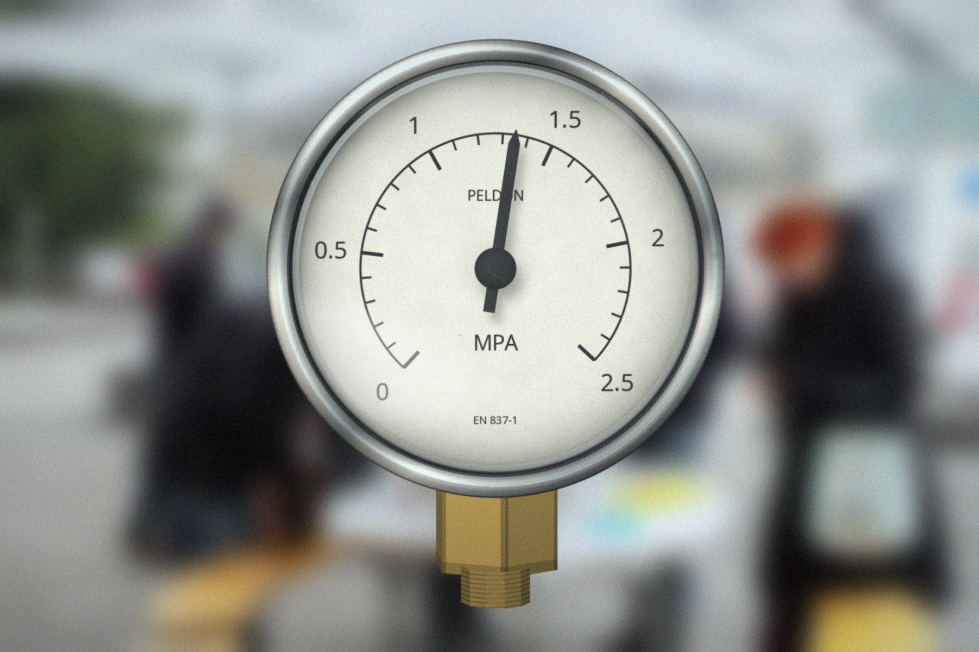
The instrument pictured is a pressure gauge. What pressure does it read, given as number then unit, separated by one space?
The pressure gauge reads 1.35 MPa
